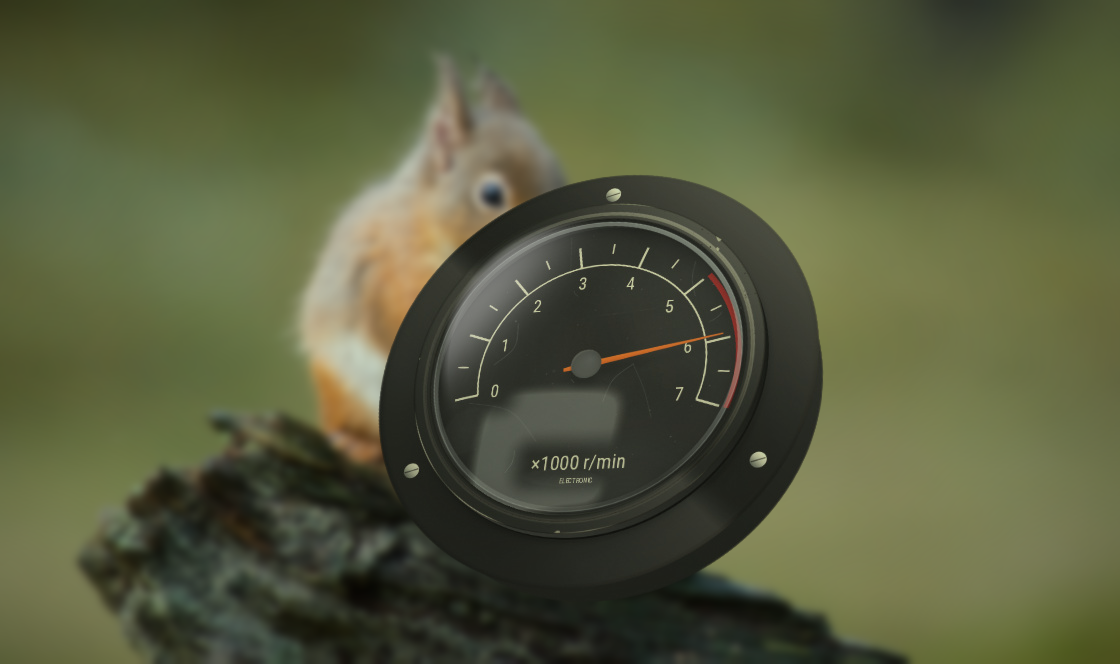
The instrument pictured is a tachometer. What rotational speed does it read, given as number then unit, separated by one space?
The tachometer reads 6000 rpm
